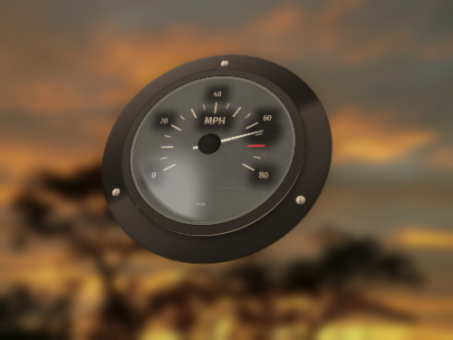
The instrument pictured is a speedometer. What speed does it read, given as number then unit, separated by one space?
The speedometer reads 65 mph
